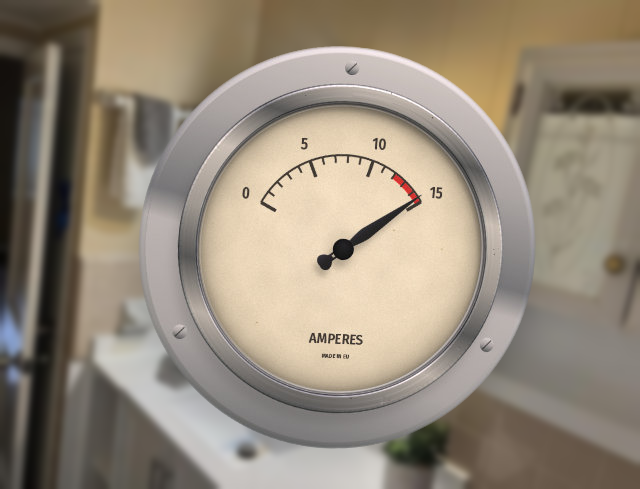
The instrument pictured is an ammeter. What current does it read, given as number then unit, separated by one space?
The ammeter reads 14.5 A
